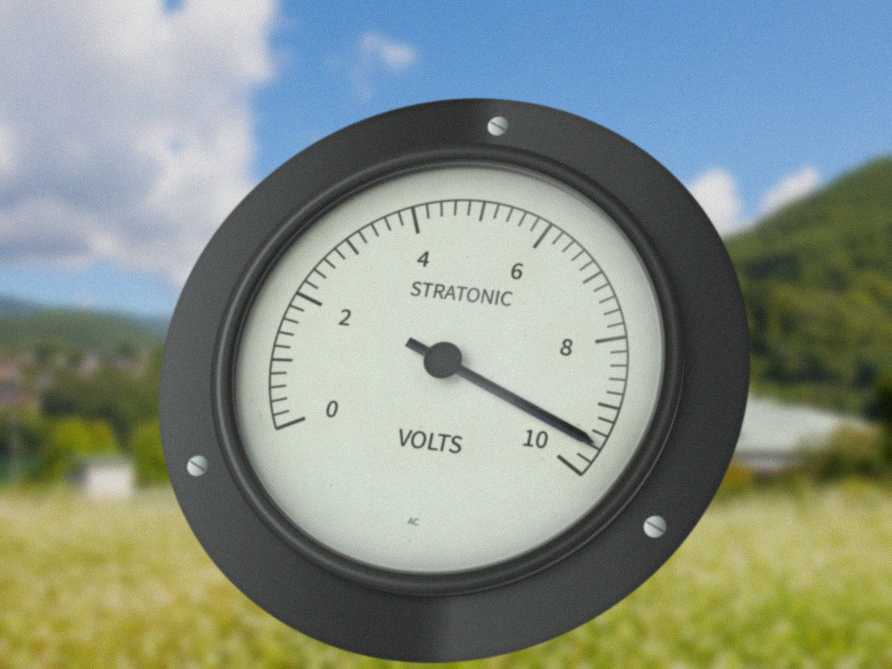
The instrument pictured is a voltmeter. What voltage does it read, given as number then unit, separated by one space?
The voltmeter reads 9.6 V
